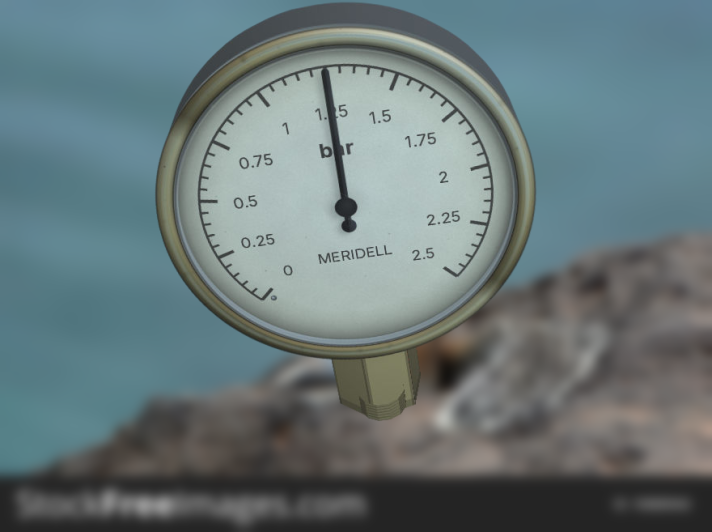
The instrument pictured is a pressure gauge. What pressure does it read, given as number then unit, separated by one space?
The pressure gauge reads 1.25 bar
